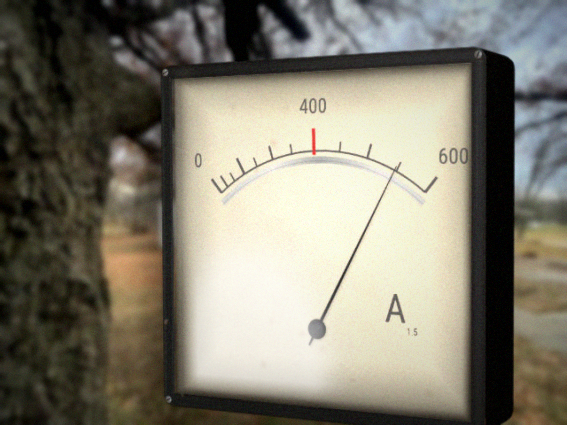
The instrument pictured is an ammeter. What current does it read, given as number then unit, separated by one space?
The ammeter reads 550 A
